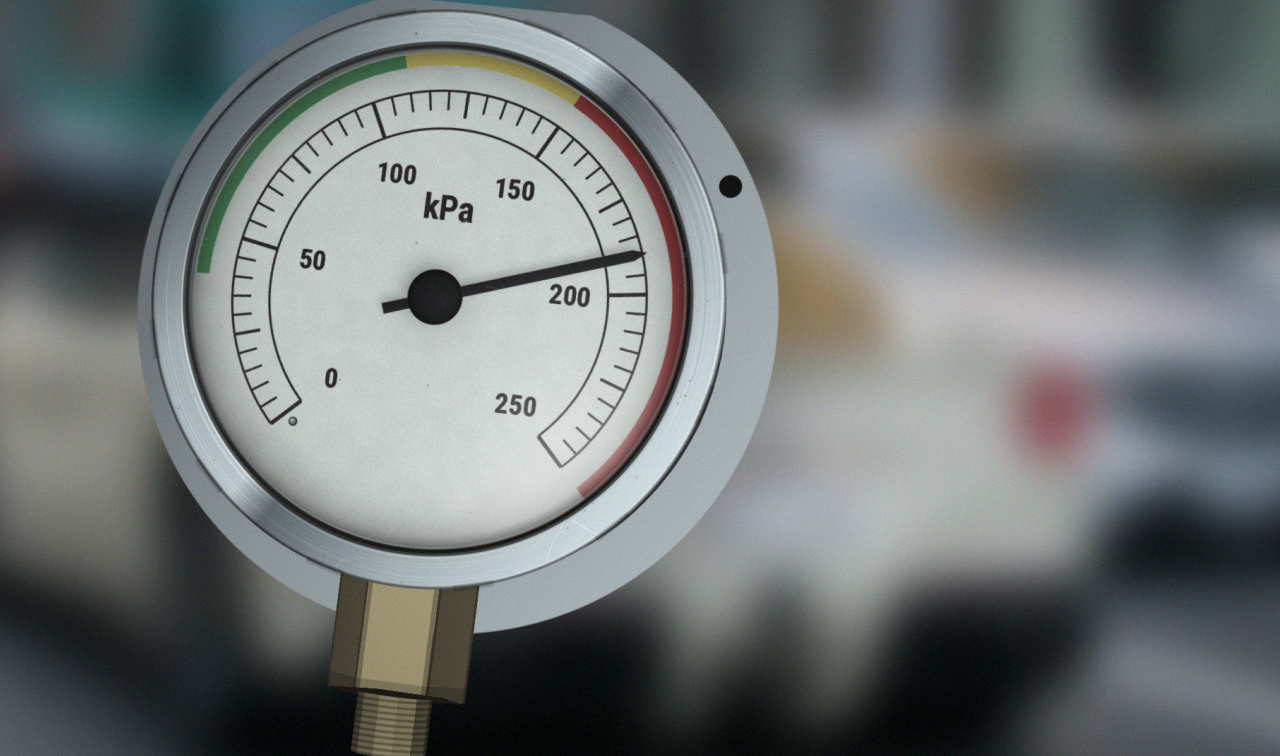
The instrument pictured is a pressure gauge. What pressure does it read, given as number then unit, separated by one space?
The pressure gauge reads 190 kPa
